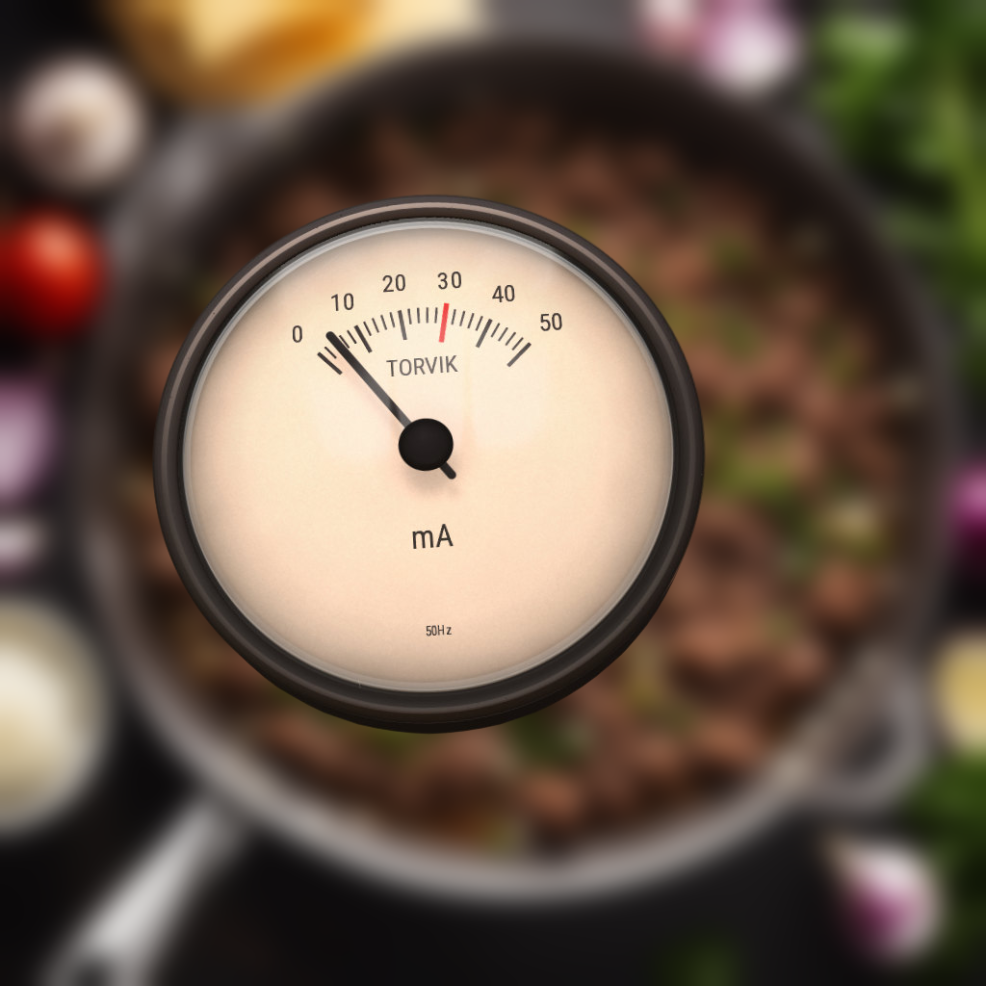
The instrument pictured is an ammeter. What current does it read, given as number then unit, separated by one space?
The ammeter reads 4 mA
